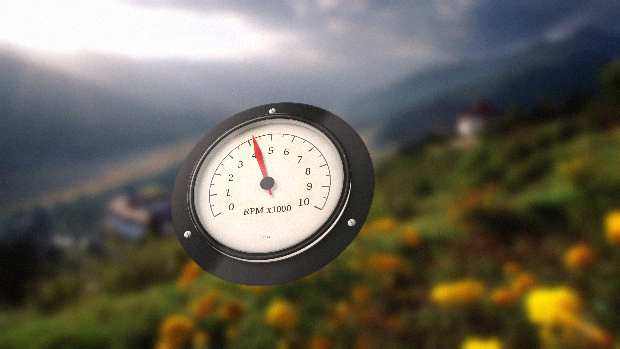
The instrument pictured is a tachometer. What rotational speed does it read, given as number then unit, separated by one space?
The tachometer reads 4250 rpm
